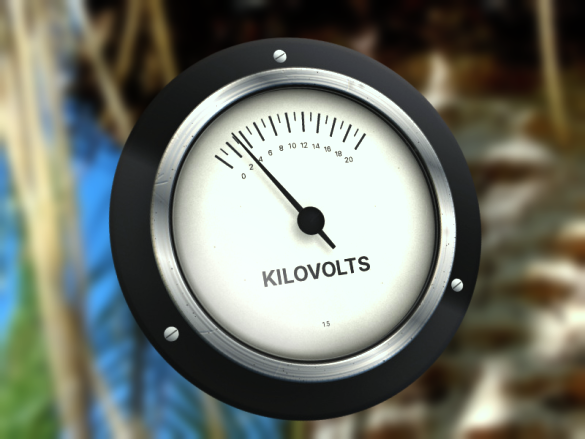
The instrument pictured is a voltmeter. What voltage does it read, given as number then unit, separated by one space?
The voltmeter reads 3 kV
